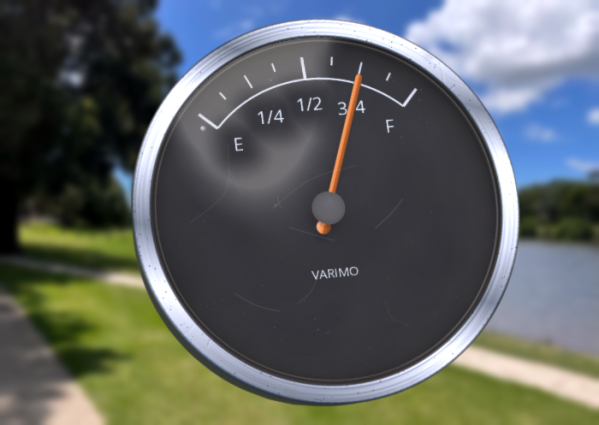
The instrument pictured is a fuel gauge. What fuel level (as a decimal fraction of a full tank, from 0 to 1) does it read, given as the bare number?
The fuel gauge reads 0.75
